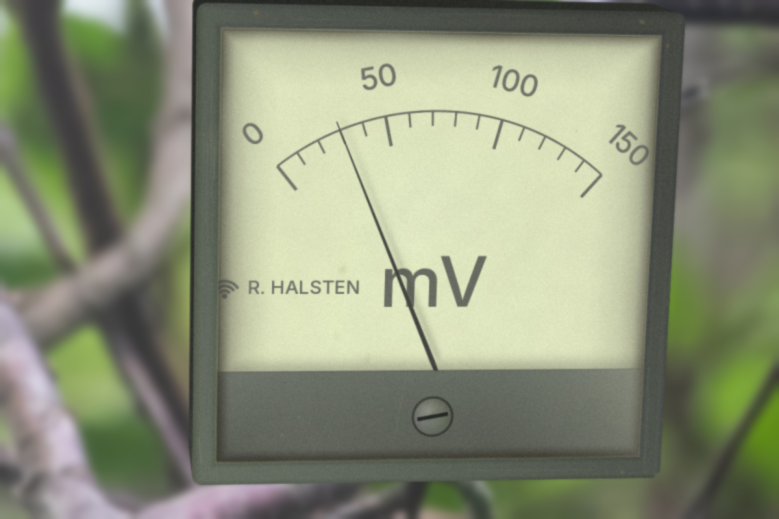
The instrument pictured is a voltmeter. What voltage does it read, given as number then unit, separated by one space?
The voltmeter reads 30 mV
